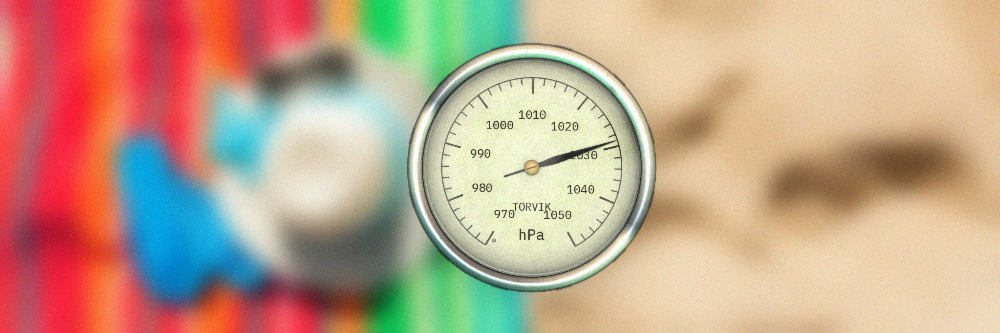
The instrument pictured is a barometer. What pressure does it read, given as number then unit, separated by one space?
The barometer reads 1029 hPa
